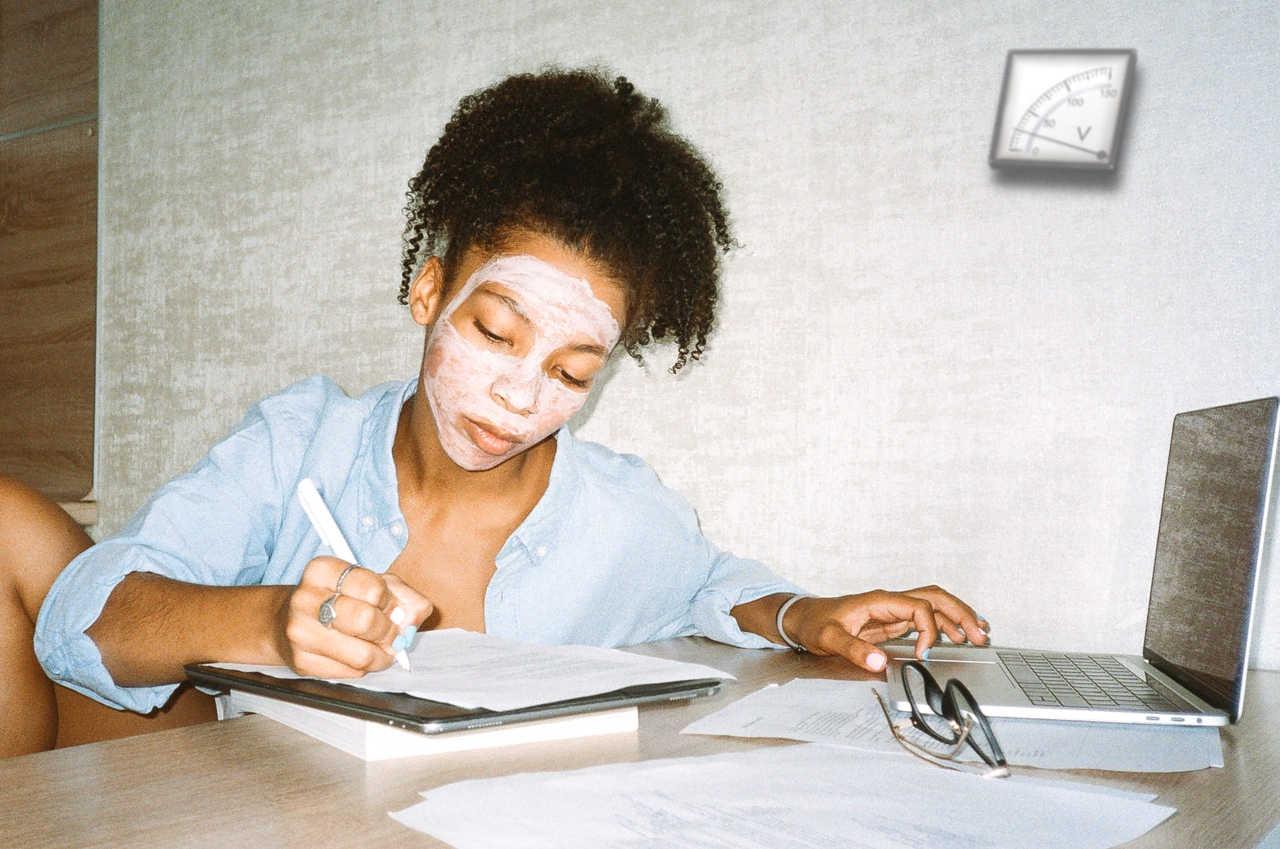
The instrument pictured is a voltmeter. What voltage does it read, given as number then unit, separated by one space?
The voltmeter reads 25 V
